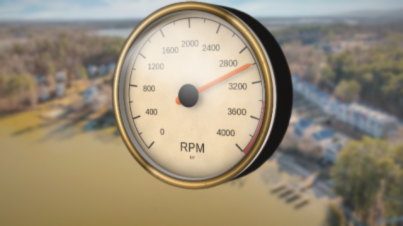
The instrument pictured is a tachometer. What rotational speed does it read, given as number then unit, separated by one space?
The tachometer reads 3000 rpm
